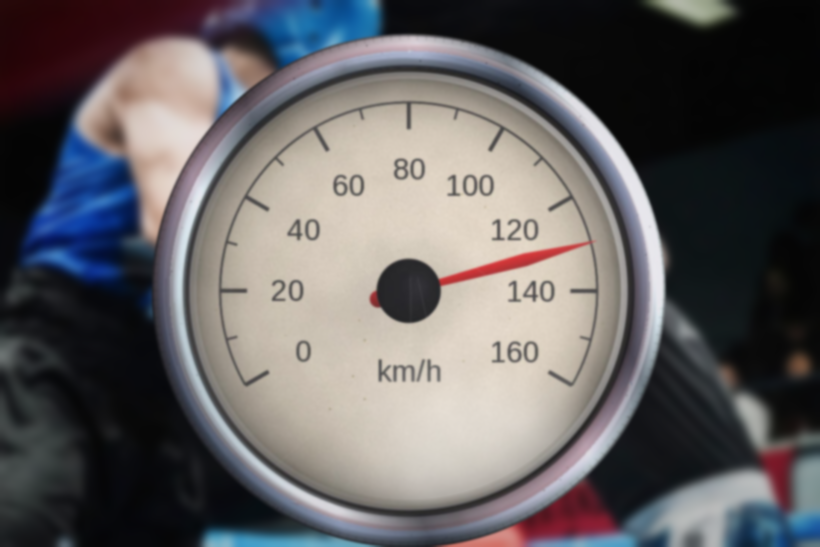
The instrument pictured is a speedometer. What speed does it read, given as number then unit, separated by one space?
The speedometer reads 130 km/h
